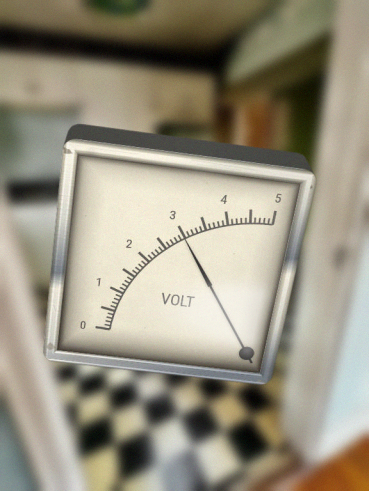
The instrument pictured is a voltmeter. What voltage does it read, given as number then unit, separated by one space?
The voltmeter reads 3 V
